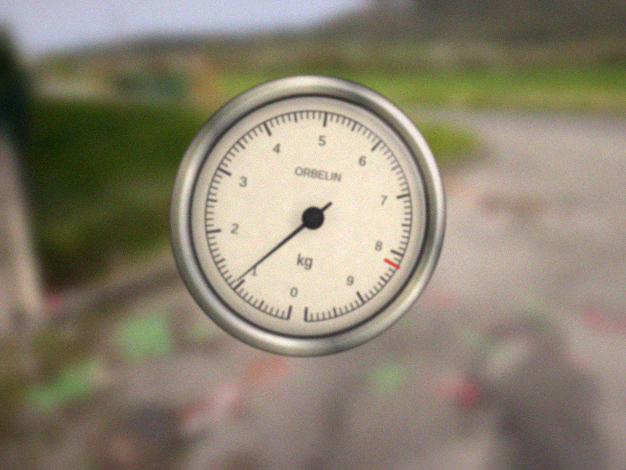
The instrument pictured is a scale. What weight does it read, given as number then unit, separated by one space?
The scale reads 1.1 kg
